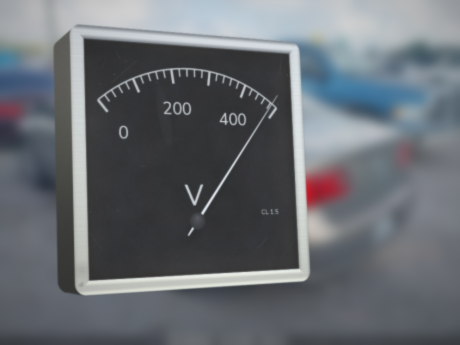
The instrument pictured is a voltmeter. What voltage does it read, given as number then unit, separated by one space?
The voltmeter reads 480 V
